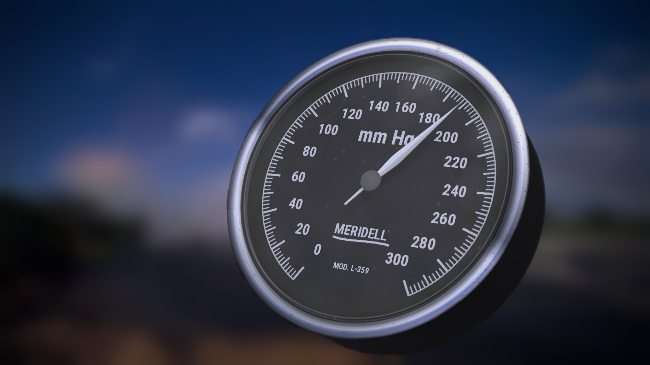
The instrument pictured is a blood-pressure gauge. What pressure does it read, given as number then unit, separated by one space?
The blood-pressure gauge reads 190 mmHg
